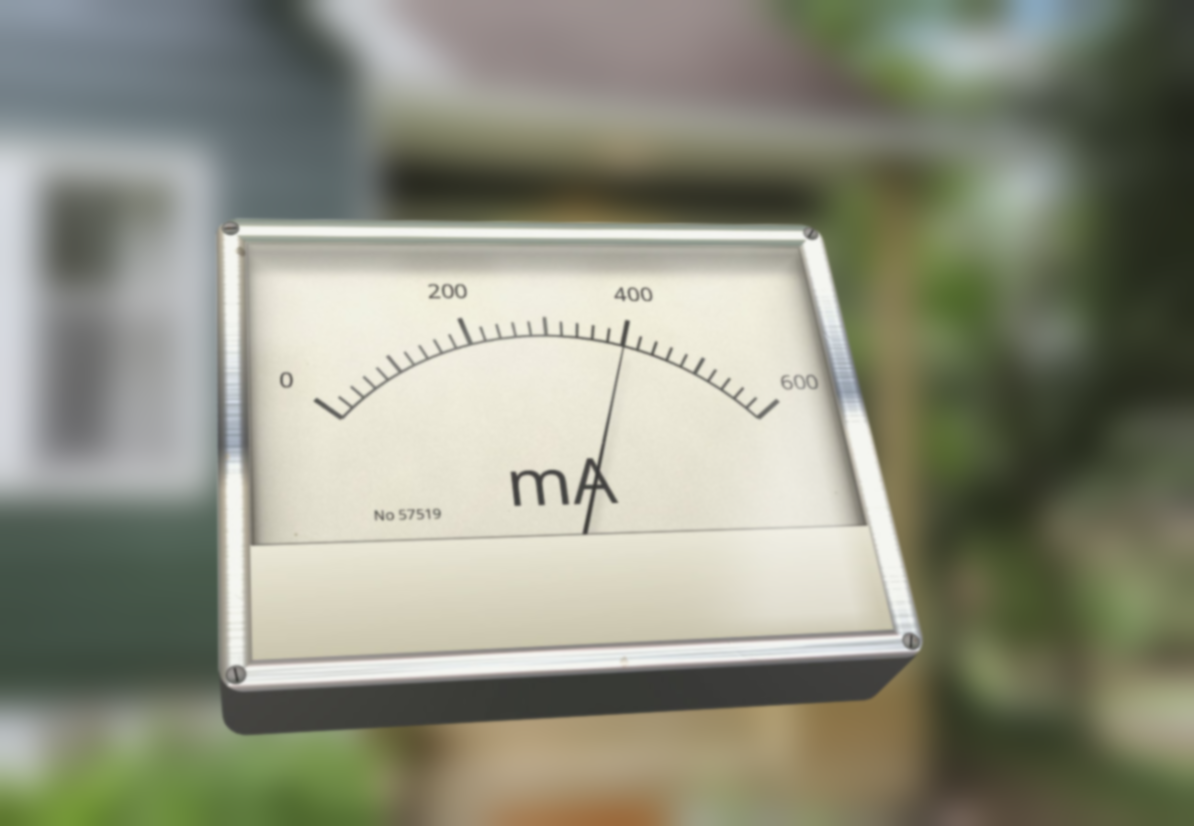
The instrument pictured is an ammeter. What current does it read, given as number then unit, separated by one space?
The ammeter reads 400 mA
